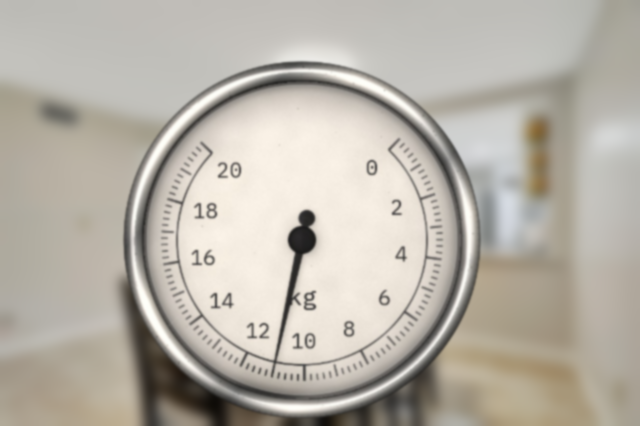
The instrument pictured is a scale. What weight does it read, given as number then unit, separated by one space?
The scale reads 11 kg
